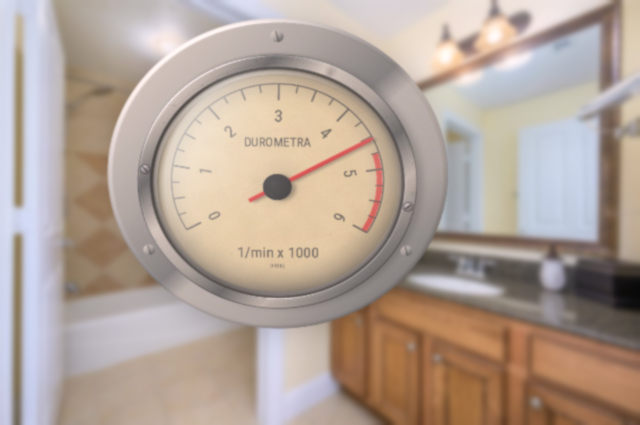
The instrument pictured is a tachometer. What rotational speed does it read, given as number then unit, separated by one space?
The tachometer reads 4500 rpm
